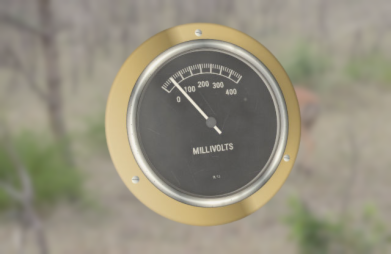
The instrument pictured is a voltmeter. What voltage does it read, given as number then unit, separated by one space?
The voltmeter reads 50 mV
